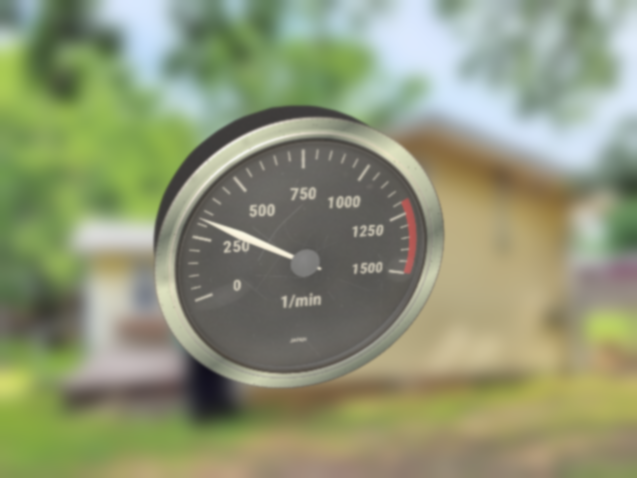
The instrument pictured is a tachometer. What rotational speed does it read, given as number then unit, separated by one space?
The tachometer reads 325 rpm
